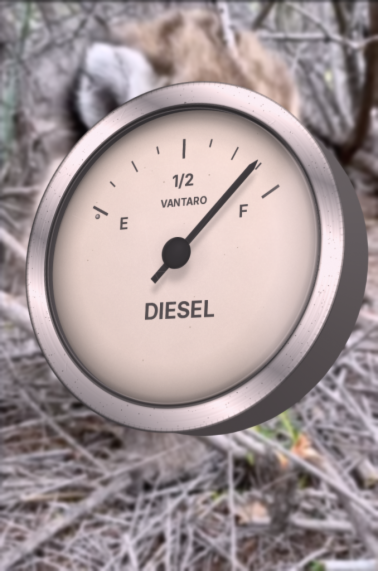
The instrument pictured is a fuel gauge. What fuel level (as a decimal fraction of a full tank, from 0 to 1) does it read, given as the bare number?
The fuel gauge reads 0.875
